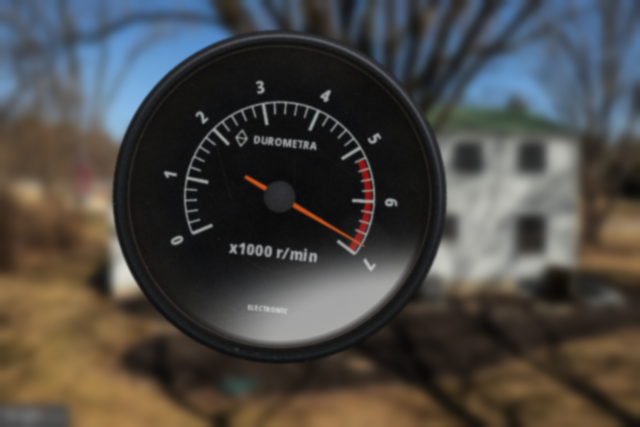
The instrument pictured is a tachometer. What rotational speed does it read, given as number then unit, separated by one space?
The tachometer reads 6800 rpm
